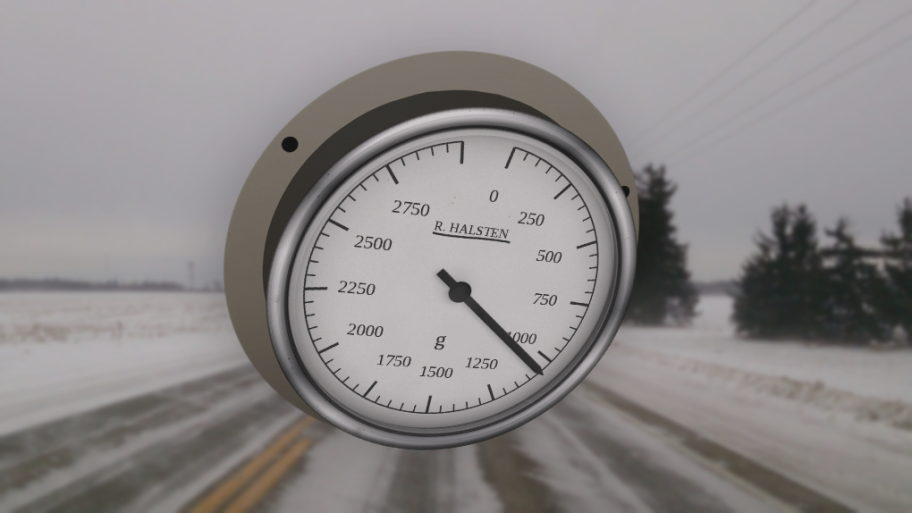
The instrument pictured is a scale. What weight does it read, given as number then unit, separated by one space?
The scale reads 1050 g
